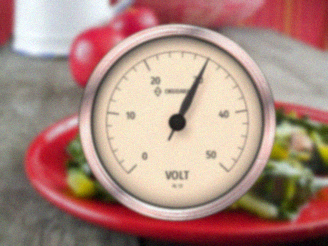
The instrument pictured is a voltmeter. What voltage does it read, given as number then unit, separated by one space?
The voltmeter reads 30 V
